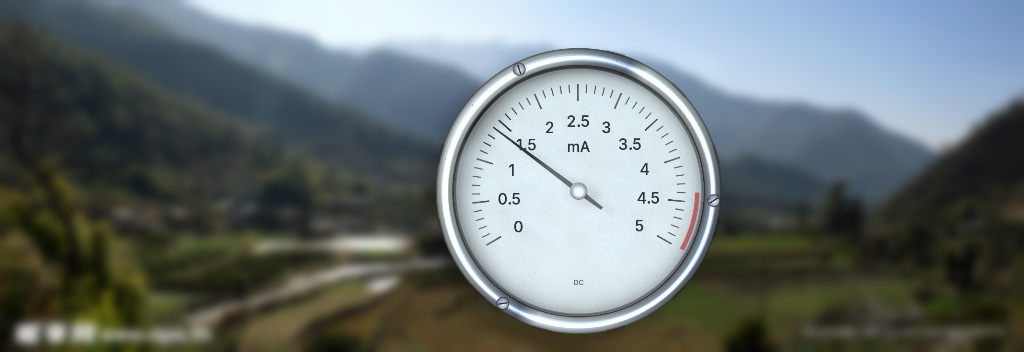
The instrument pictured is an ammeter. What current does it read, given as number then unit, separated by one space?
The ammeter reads 1.4 mA
